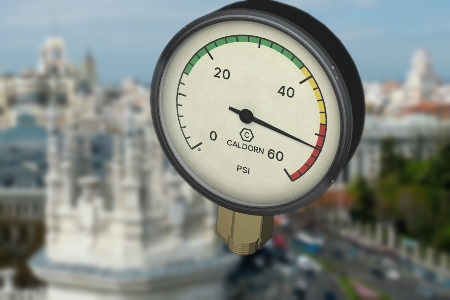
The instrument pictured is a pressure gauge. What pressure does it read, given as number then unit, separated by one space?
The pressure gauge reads 52 psi
